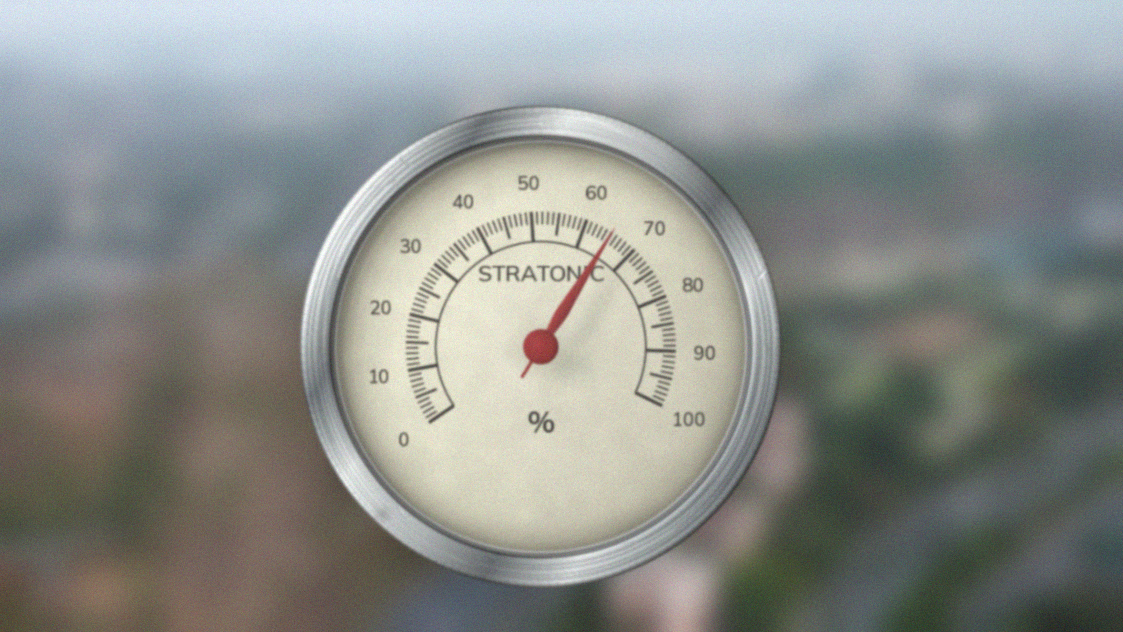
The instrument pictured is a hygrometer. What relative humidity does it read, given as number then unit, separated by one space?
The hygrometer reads 65 %
